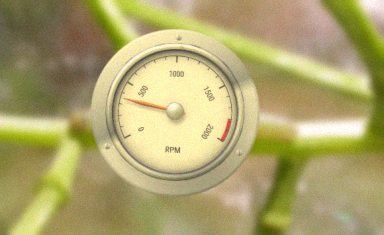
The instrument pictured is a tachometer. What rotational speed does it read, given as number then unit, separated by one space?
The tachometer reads 350 rpm
